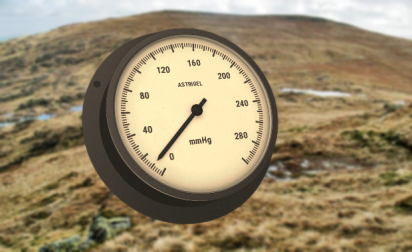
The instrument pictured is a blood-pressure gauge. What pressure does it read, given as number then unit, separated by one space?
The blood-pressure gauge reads 10 mmHg
